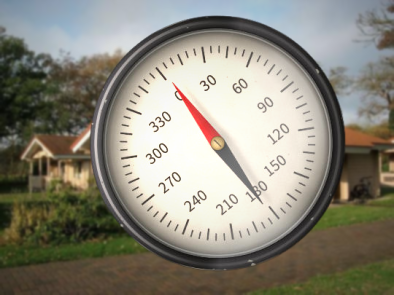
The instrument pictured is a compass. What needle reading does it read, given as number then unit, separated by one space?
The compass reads 2.5 °
